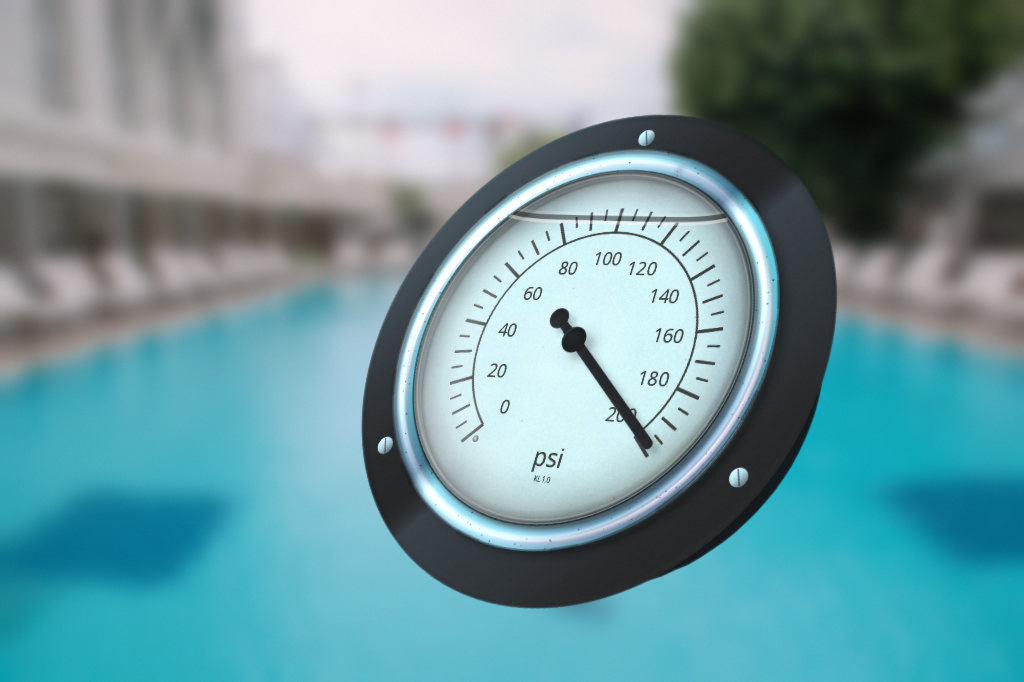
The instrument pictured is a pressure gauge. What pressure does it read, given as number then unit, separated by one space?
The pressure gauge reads 197.5 psi
